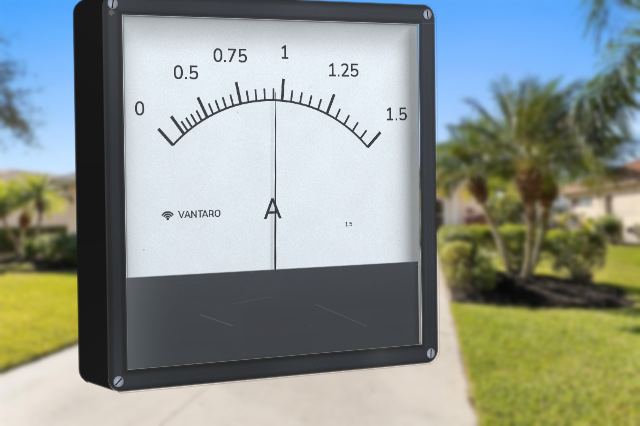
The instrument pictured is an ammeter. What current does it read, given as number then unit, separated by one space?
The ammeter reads 0.95 A
